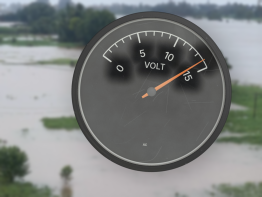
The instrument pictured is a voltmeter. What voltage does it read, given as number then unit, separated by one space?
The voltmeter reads 14 V
